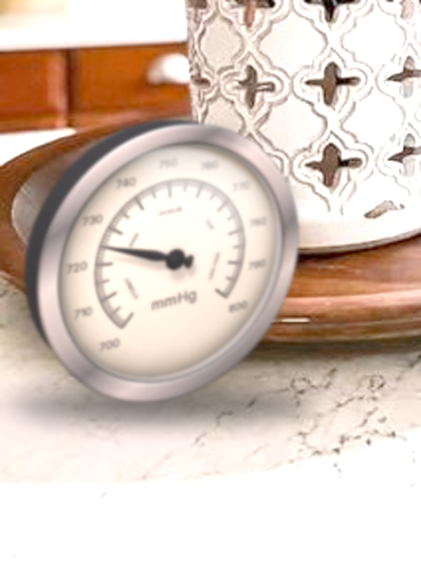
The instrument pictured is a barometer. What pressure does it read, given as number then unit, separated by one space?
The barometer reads 725 mmHg
